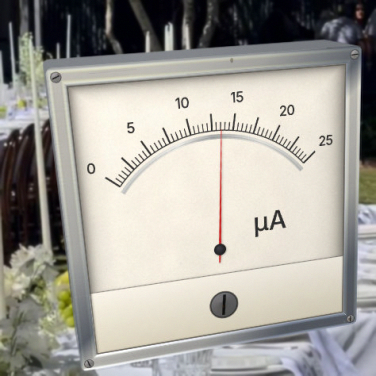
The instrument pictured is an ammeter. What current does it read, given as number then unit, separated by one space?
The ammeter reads 13.5 µA
